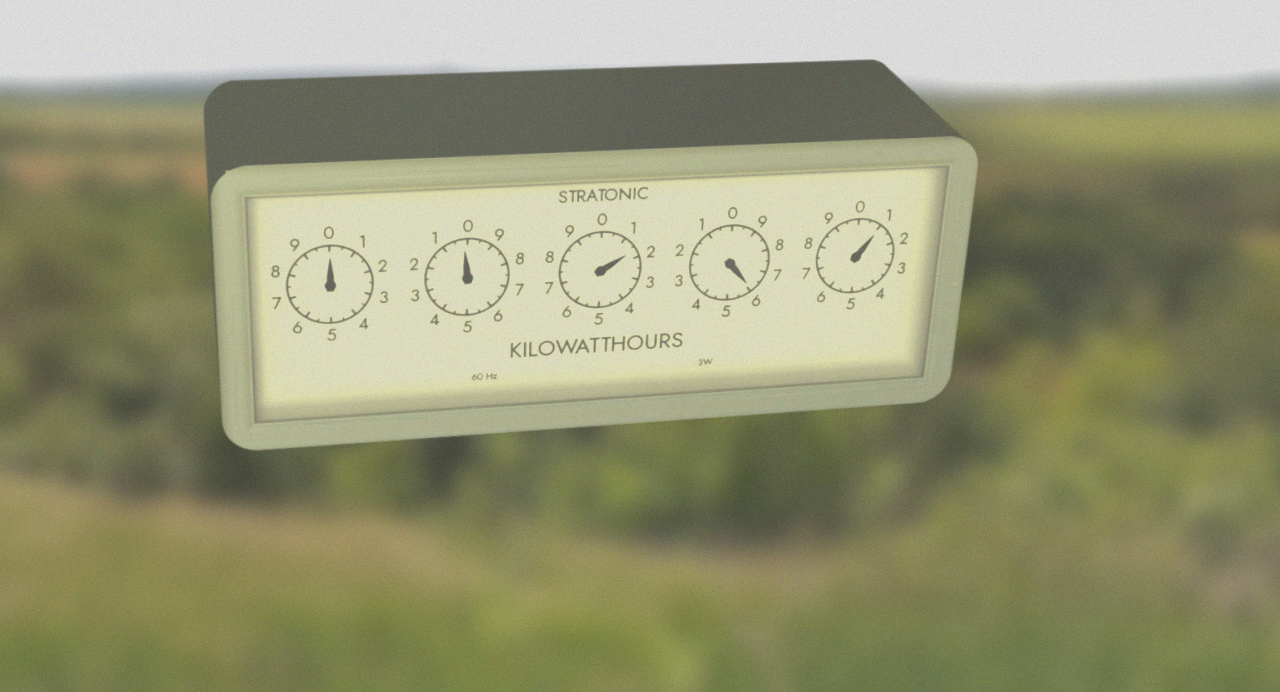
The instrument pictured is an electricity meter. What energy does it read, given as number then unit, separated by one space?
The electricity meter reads 161 kWh
